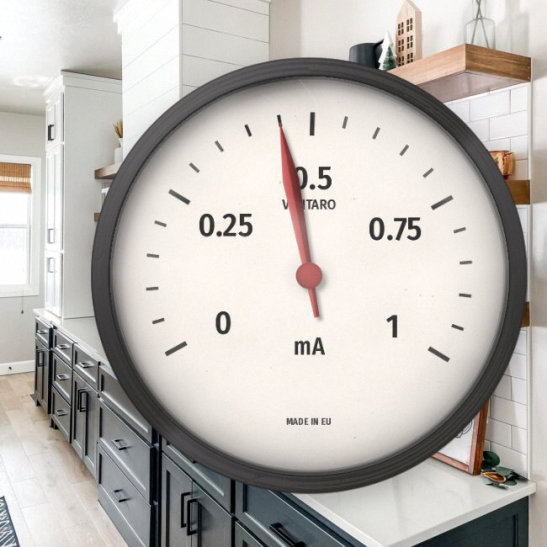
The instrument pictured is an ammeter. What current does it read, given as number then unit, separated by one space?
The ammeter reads 0.45 mA
